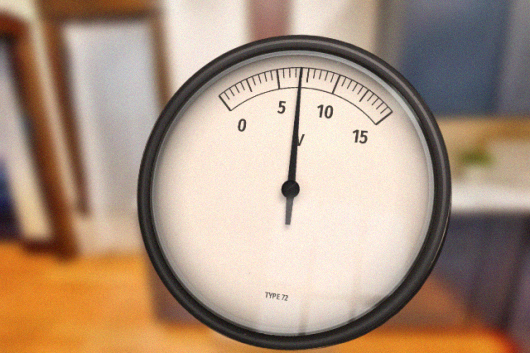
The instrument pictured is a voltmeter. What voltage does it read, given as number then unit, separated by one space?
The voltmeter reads 7 V
